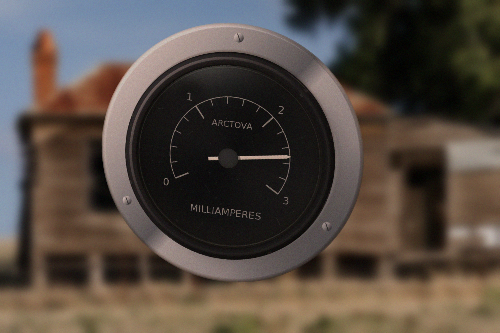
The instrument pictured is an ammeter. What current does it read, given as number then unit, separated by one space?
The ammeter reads 2.5 mA
